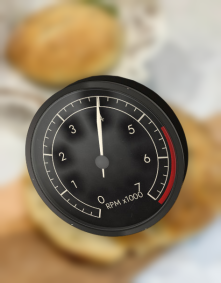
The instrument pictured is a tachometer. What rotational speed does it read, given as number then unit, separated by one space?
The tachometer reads 4000 rpm
